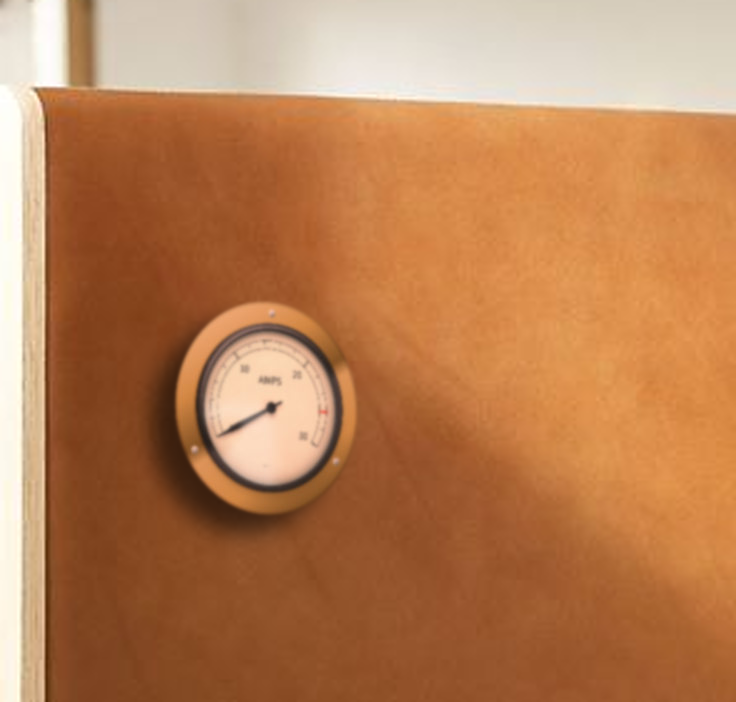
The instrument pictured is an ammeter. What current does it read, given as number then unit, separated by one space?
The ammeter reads 0 A
